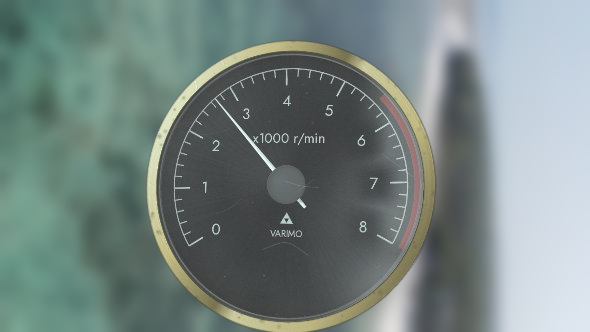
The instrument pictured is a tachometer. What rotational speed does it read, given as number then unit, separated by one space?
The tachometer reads 2700 rpm
